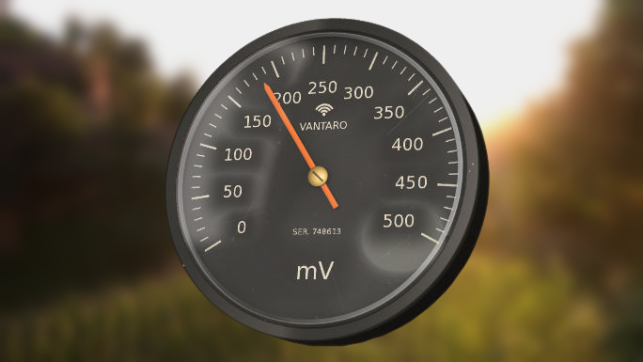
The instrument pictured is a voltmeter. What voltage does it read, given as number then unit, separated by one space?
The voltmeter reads 185 mV
